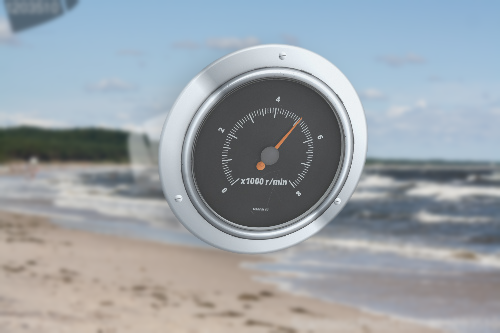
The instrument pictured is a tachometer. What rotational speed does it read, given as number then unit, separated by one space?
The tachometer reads 5000 rpm
